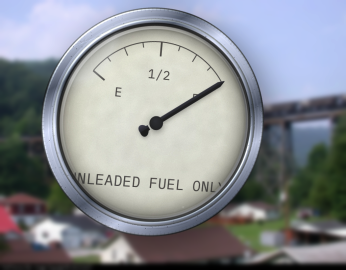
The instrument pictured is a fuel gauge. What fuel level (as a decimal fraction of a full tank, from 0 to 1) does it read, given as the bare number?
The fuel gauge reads 1
